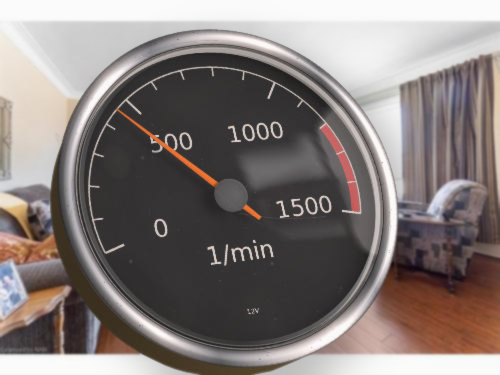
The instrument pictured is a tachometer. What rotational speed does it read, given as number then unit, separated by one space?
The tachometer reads 450 rpm
